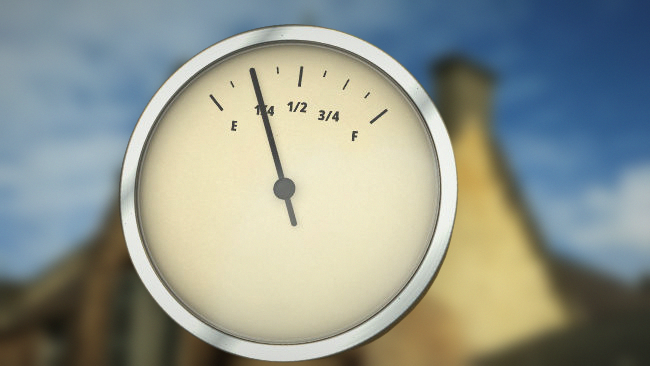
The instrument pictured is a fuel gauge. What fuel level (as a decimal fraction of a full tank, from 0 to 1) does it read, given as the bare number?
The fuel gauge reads 0.25
